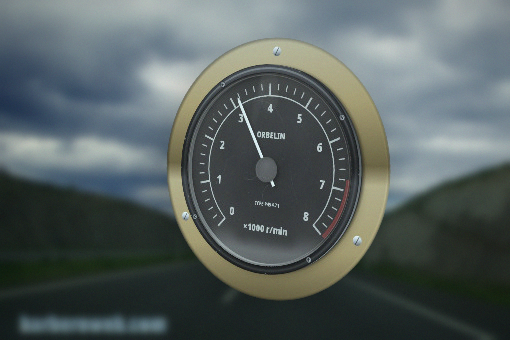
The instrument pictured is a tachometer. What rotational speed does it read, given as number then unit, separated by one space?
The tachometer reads 3200 rpm
